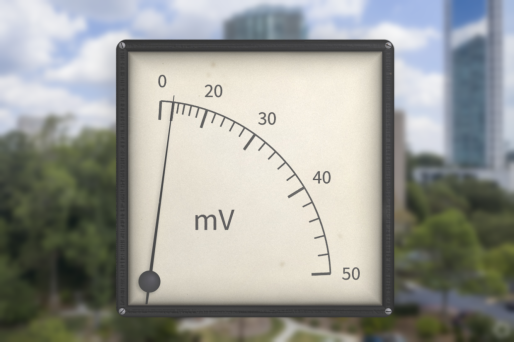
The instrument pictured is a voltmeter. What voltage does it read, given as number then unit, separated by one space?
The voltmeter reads 10 mV
